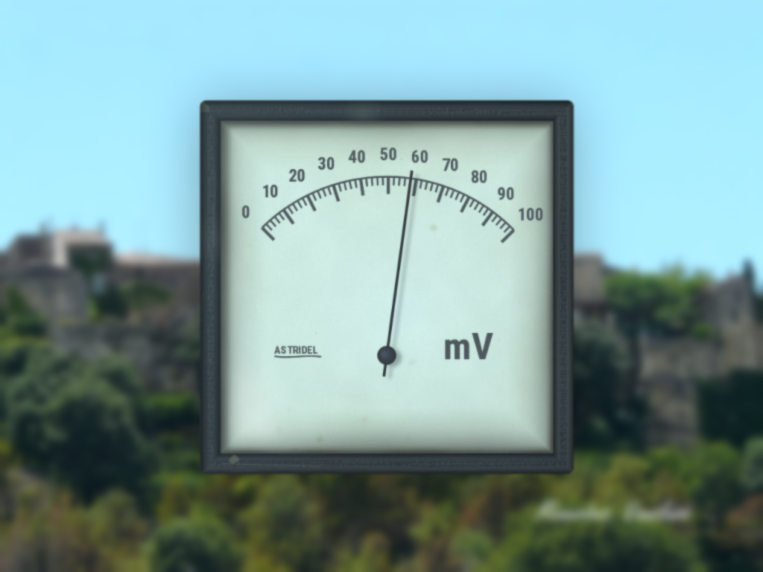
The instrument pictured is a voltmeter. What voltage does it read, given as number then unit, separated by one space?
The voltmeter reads 58 mV
